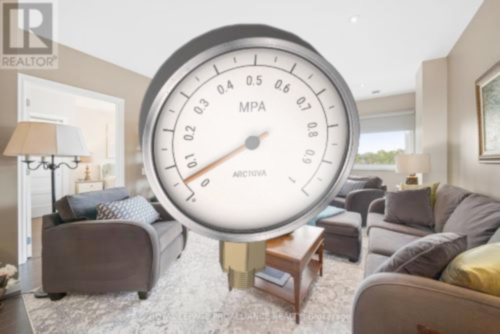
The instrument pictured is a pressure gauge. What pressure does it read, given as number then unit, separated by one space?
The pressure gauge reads 0.05 MPa
